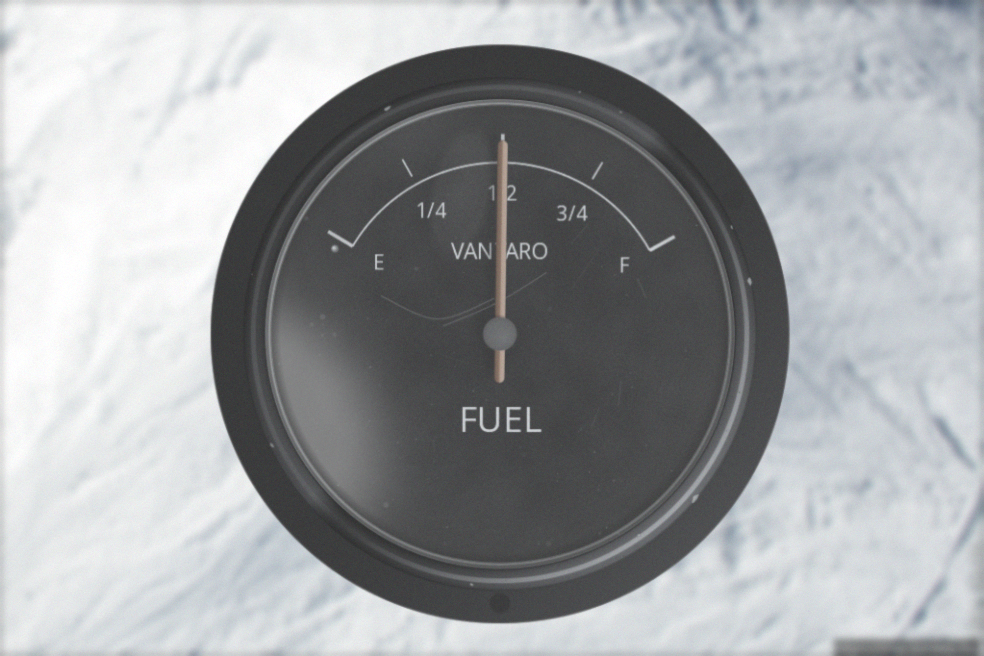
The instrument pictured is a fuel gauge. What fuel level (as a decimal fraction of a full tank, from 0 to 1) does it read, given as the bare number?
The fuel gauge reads 0.5
